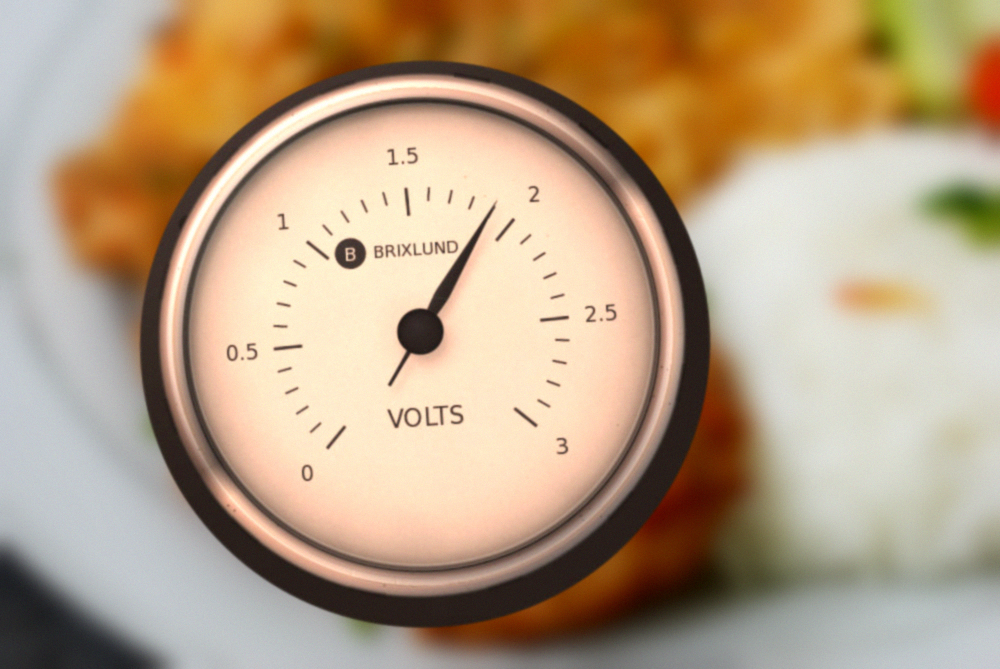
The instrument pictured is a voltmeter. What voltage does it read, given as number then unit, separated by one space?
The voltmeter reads 1.9 V
